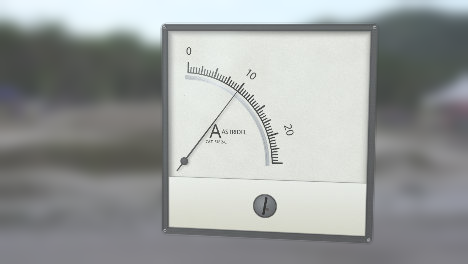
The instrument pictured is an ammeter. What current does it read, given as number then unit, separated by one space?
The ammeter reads 10 A
